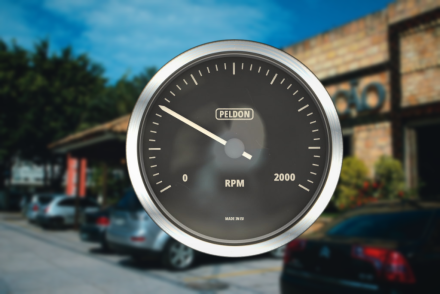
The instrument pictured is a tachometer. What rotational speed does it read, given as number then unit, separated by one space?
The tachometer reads 500 rpm
